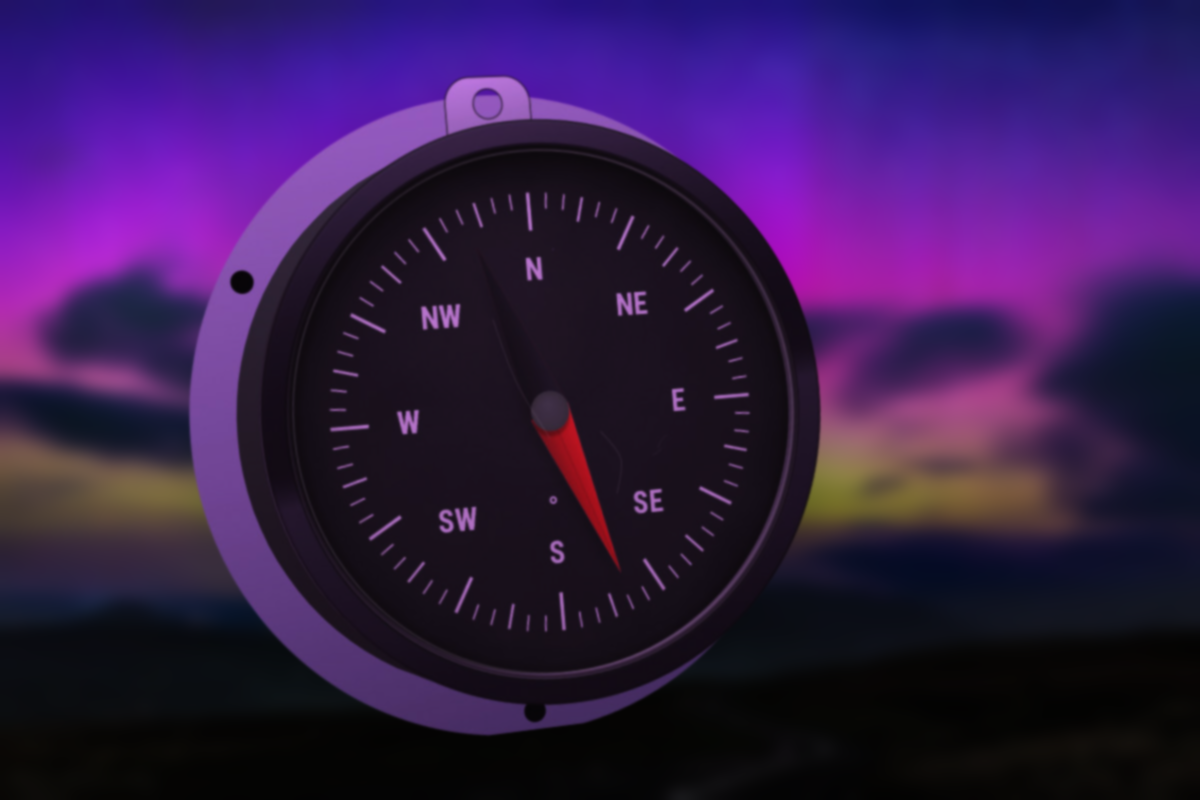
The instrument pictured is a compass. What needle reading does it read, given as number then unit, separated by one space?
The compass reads 160 °
